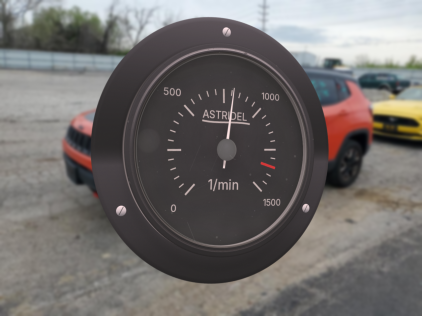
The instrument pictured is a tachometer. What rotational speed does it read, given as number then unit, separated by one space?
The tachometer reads 800 rpm
